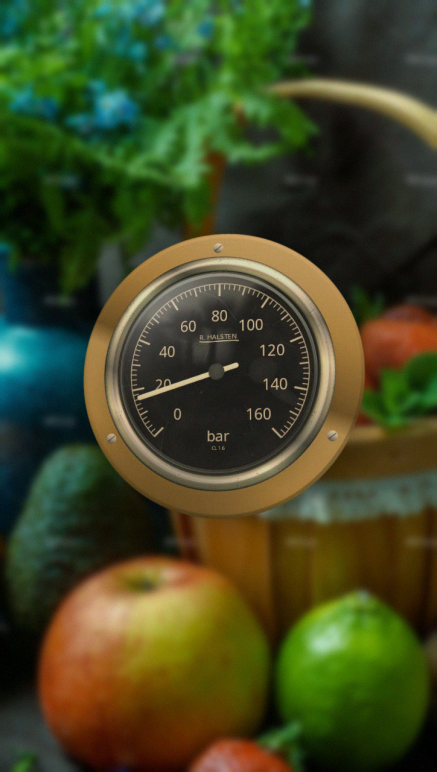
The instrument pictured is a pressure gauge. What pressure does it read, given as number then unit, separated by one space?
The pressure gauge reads 16 bar
